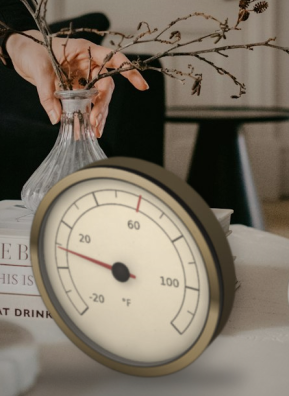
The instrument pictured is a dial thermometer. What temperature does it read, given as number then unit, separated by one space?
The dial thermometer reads 10 °F
